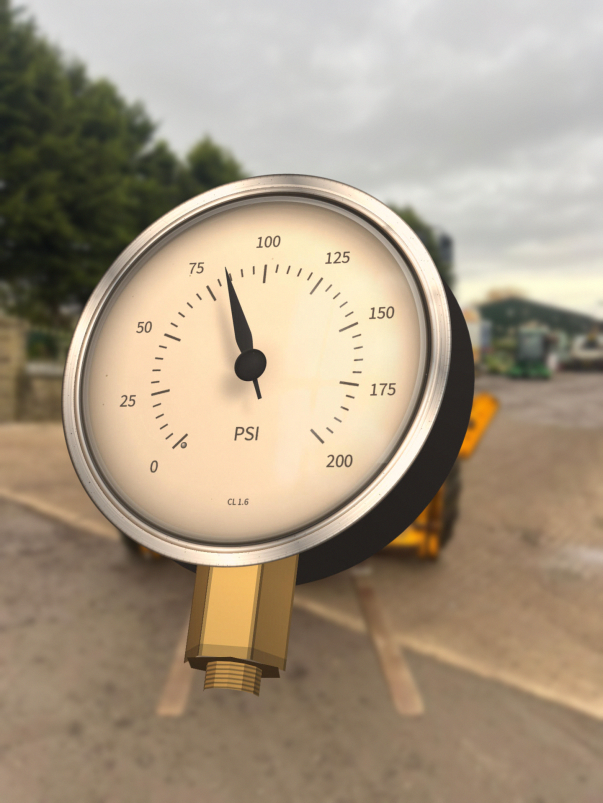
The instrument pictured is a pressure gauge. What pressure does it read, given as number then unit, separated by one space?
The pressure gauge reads 85 psi
